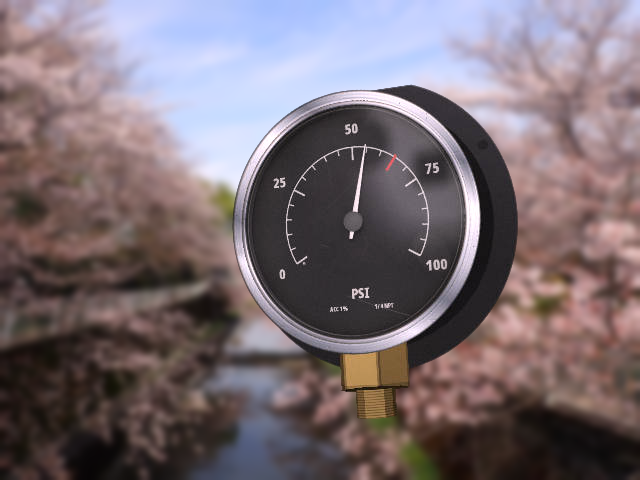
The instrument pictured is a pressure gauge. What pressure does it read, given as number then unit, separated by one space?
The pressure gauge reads 55 psi
